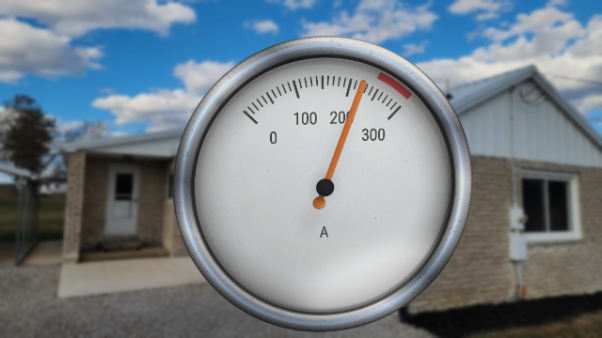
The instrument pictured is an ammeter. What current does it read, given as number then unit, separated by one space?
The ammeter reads 220 A
